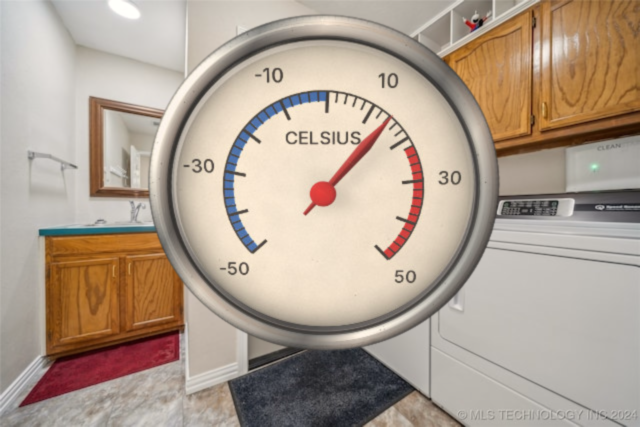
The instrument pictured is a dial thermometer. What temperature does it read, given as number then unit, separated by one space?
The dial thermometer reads 14 °C
